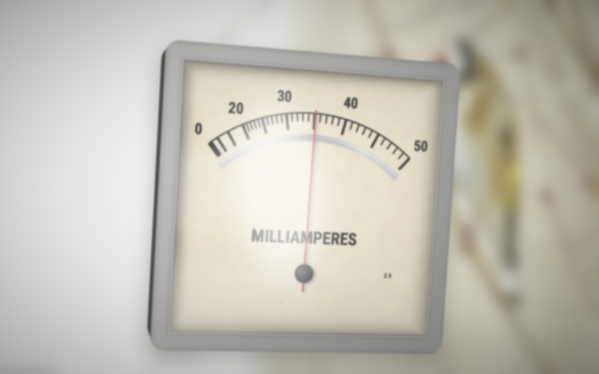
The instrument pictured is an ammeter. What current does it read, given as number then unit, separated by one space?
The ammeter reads 35 mA
